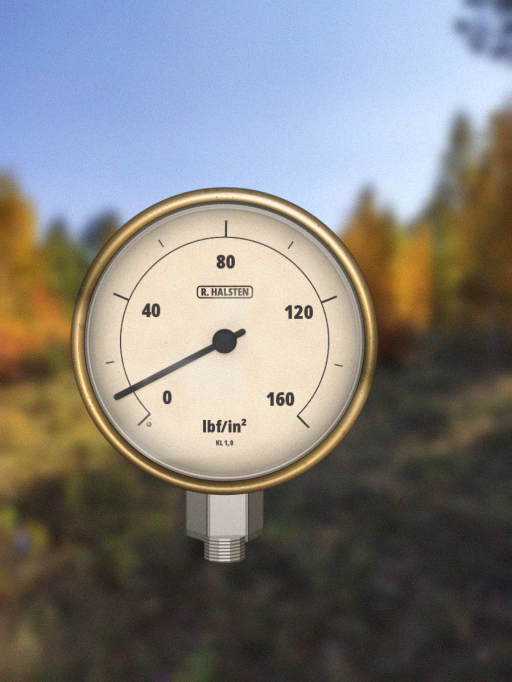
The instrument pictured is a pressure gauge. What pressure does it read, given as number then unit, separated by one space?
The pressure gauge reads 10 psi
